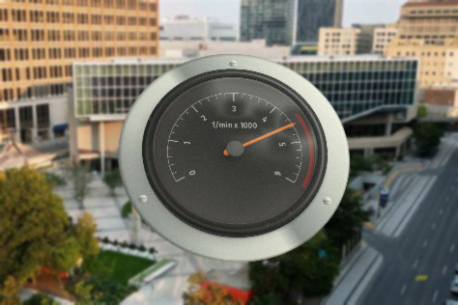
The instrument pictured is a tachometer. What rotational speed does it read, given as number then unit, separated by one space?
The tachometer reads 4600 rpm
